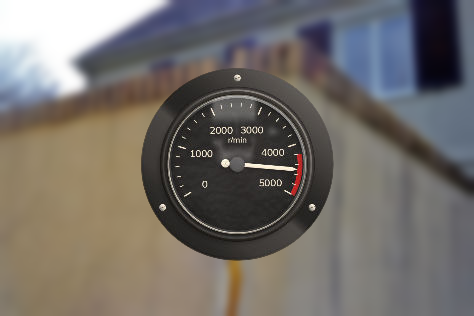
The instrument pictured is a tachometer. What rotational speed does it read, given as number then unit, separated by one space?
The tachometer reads 4500 rpm
